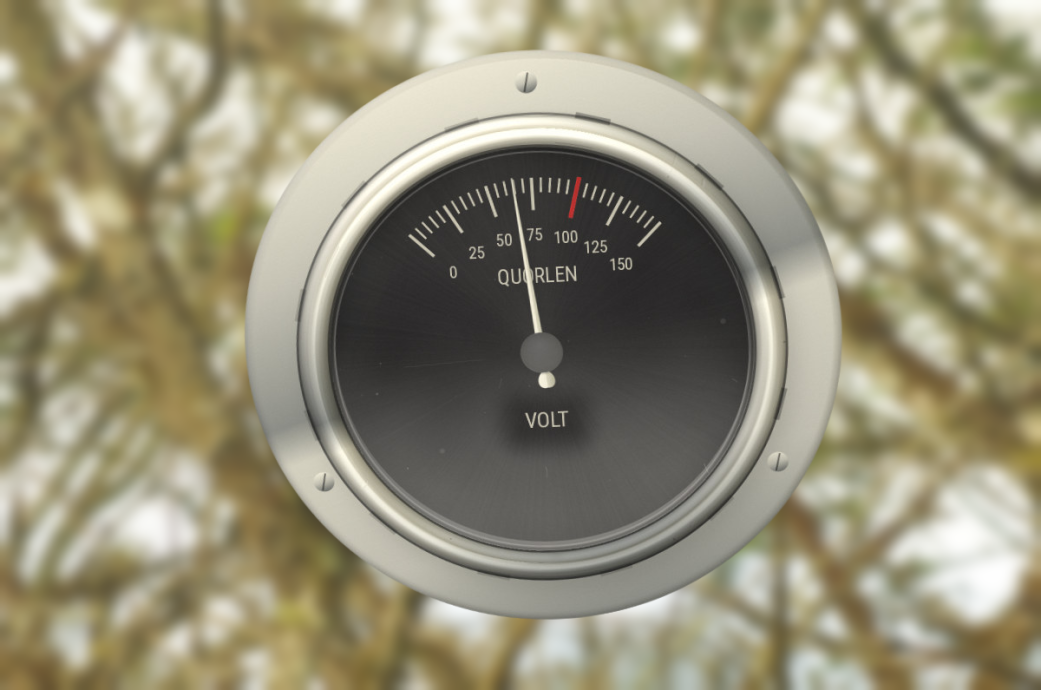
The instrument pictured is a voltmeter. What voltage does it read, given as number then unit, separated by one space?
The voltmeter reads 65 V
